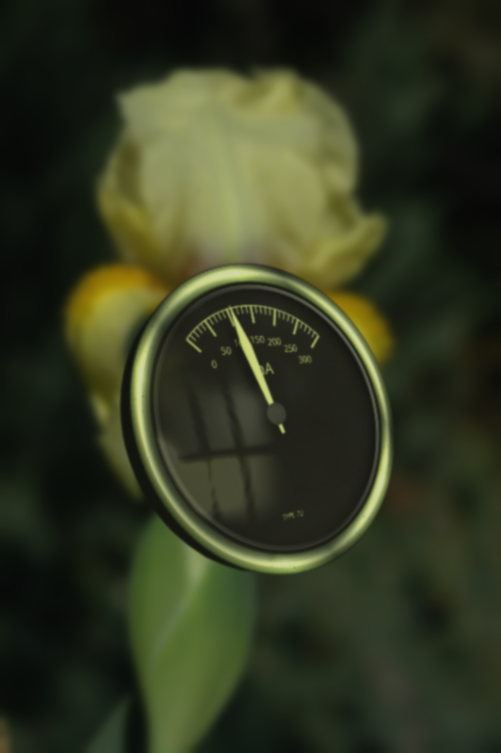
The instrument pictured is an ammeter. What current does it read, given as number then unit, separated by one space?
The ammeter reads 100 mA
